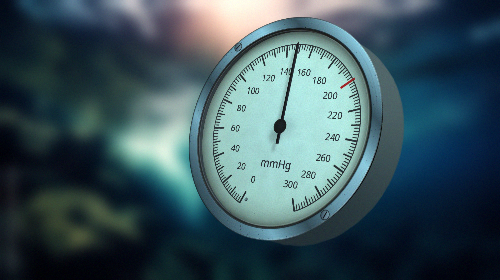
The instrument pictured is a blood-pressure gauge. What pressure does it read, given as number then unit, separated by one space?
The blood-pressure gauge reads 150 mmHg
